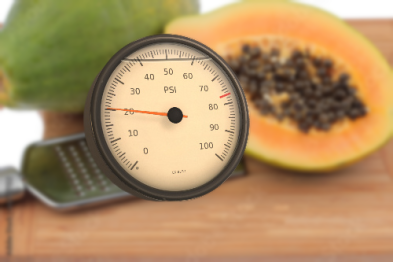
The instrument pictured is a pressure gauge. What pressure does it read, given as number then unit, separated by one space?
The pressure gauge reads 20 psi
